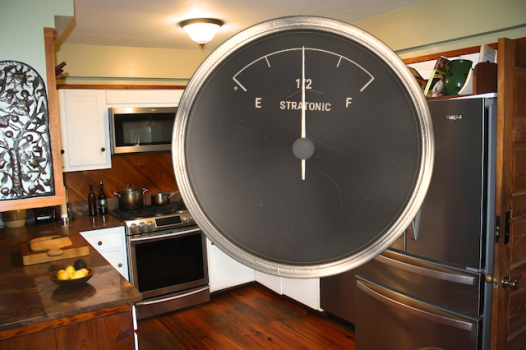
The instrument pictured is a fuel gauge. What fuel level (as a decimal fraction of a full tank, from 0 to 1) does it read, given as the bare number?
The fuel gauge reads 0.5
